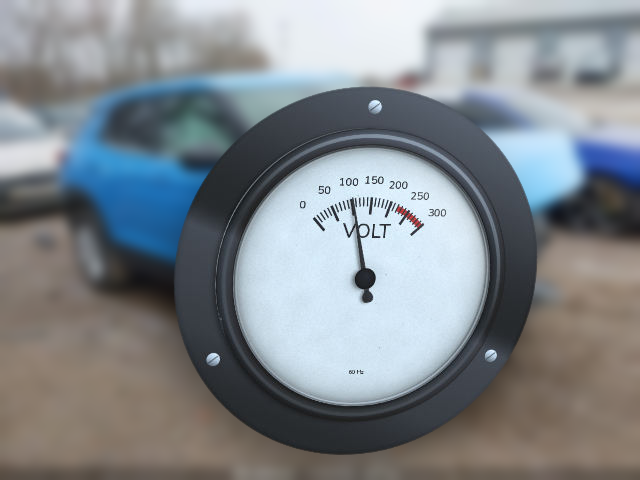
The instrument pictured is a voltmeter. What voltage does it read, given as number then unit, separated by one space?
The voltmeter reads 100 V
